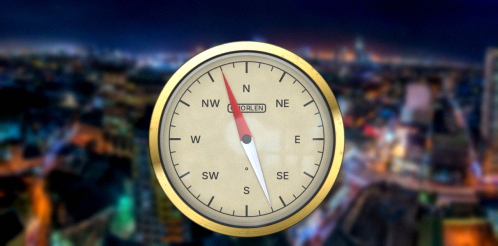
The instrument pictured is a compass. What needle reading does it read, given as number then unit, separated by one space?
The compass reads 340 °
